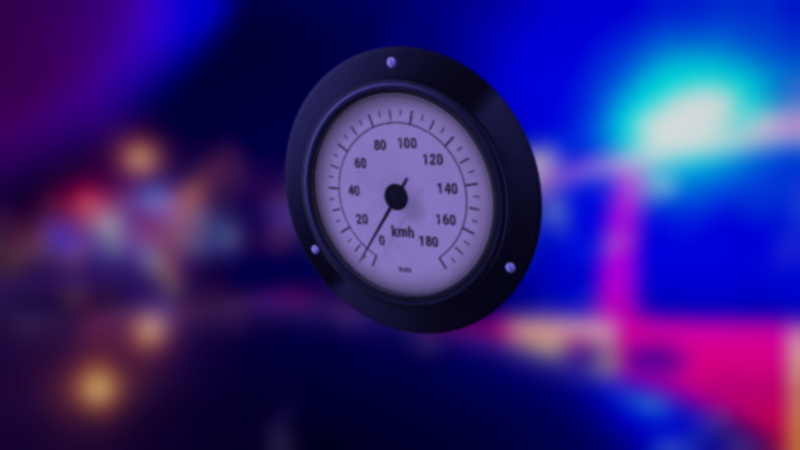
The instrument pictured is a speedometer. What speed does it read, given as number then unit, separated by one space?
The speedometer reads 5 km/h
